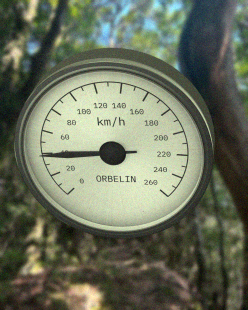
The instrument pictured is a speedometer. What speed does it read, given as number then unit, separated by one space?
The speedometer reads 40 km/h
